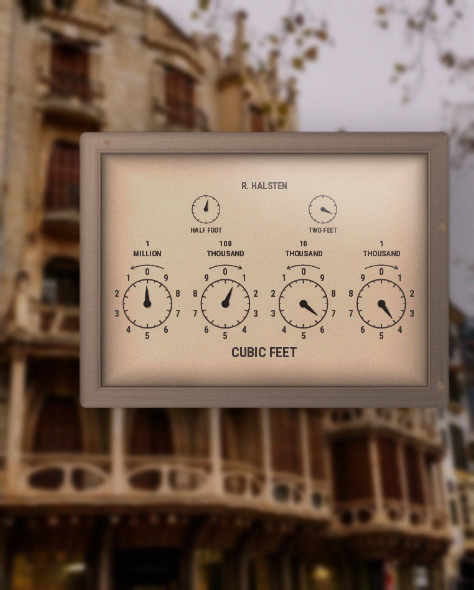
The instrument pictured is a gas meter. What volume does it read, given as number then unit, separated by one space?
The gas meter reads 6400 ft³
